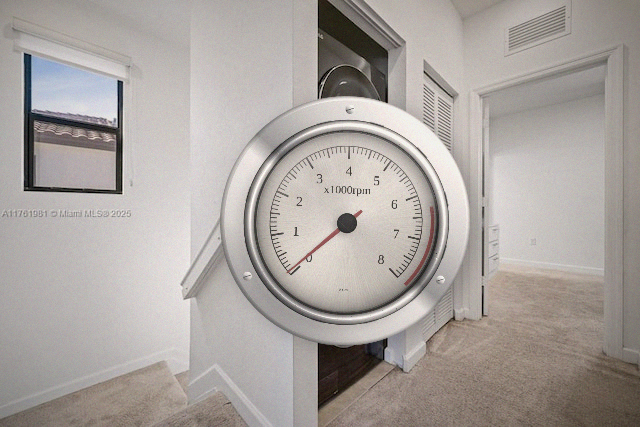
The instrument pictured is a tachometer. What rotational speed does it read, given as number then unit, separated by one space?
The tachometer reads 100 rpm
